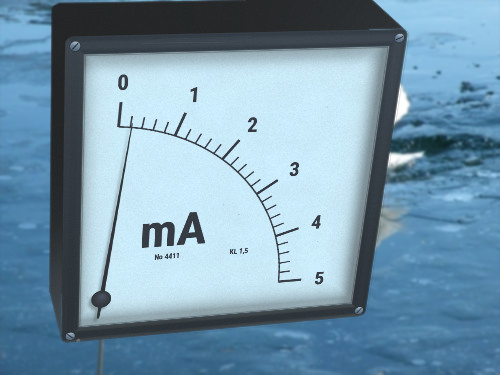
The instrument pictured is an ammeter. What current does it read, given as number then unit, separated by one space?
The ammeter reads 0.2 mA
